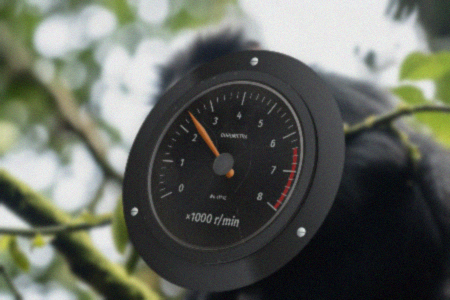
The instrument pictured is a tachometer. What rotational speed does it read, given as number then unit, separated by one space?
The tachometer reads 2400 rpm
